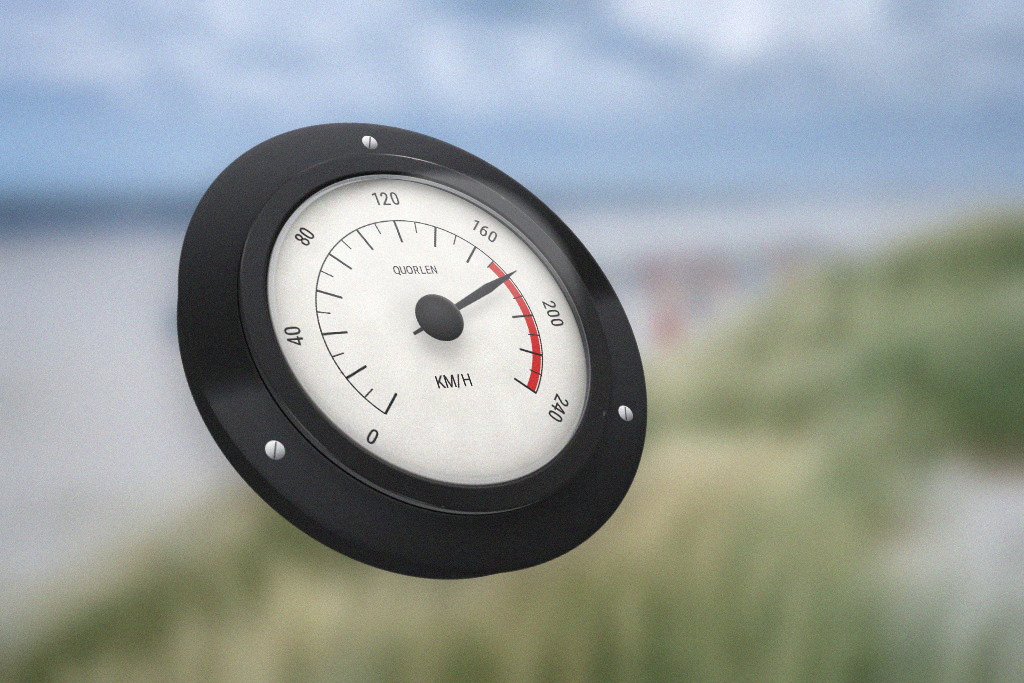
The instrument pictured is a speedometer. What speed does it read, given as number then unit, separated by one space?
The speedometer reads 180 km/h
